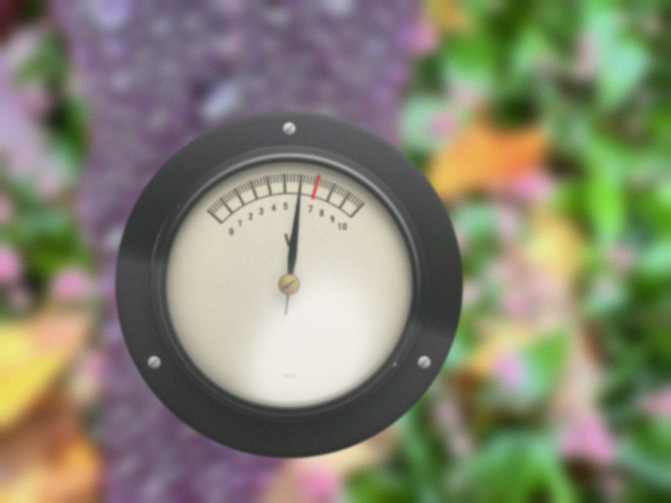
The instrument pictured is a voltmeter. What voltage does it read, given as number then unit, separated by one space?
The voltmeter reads 6 V
